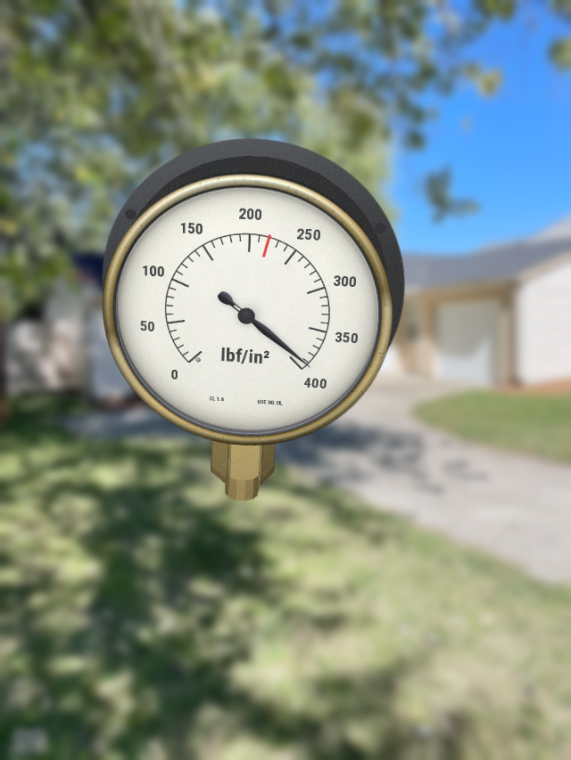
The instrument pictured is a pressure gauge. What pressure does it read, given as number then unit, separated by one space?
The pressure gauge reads 390 psi
